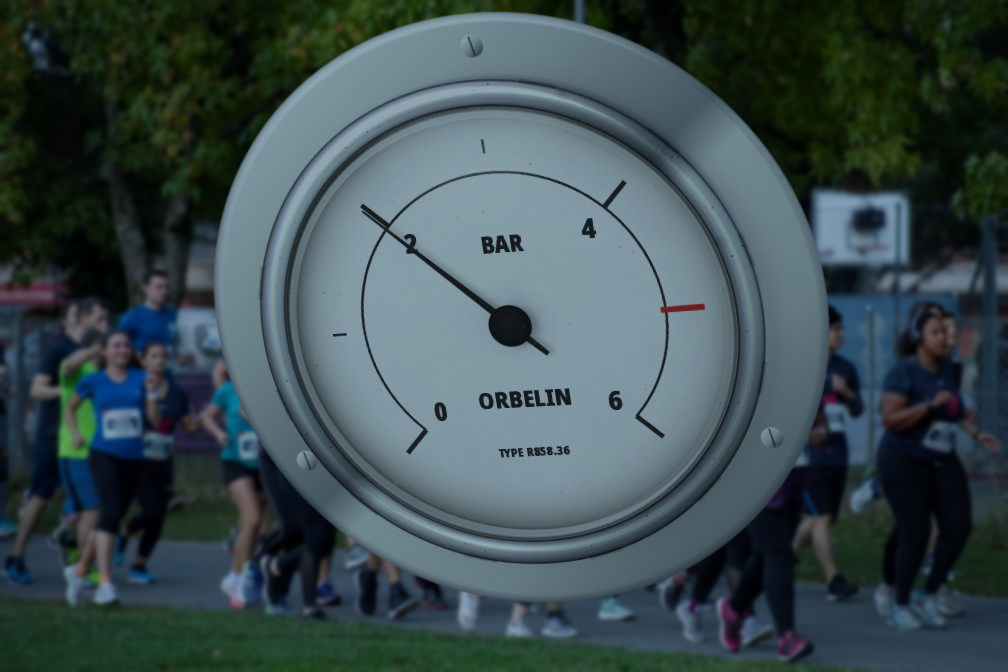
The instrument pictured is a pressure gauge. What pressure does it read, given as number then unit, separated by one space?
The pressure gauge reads 2 bar
